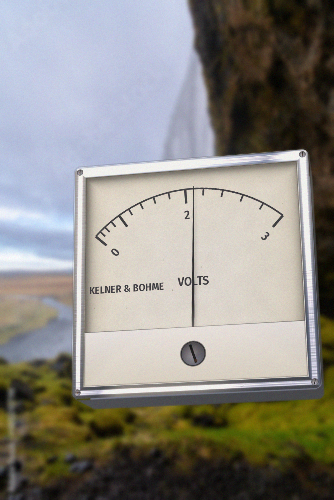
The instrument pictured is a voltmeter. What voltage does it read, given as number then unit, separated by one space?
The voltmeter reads 2.1 V
